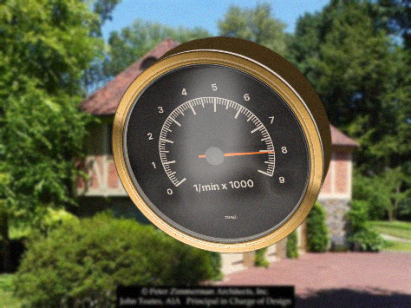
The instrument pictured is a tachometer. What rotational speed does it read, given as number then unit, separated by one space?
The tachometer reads 8000 rpm
